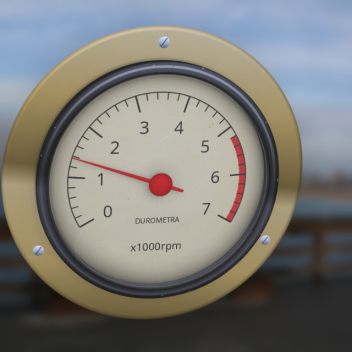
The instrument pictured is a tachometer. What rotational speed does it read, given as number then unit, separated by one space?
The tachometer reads 1400 rpm
